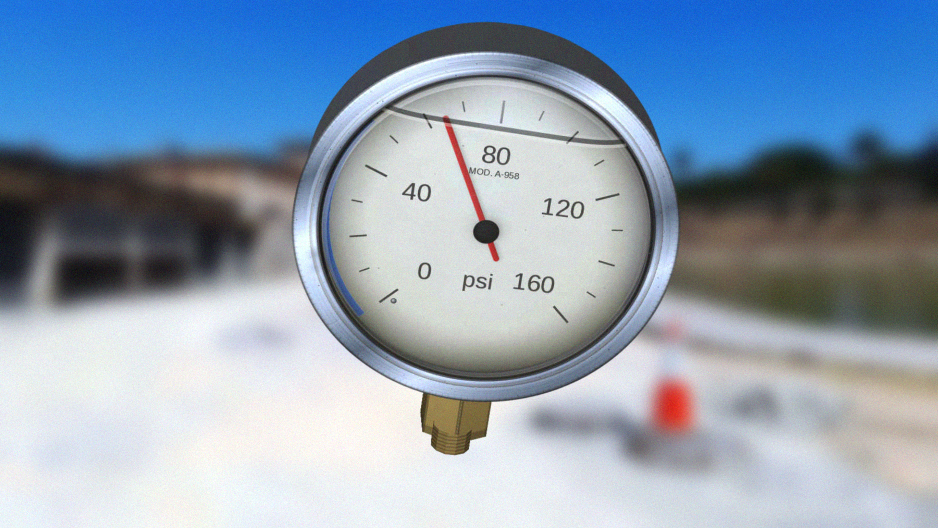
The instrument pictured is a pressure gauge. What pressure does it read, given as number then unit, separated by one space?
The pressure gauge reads 65 psi
